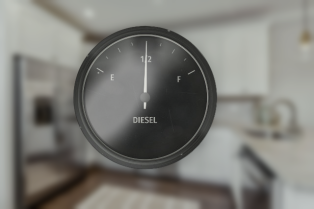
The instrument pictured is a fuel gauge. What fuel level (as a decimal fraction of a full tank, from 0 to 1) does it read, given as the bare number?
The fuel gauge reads 0.5
